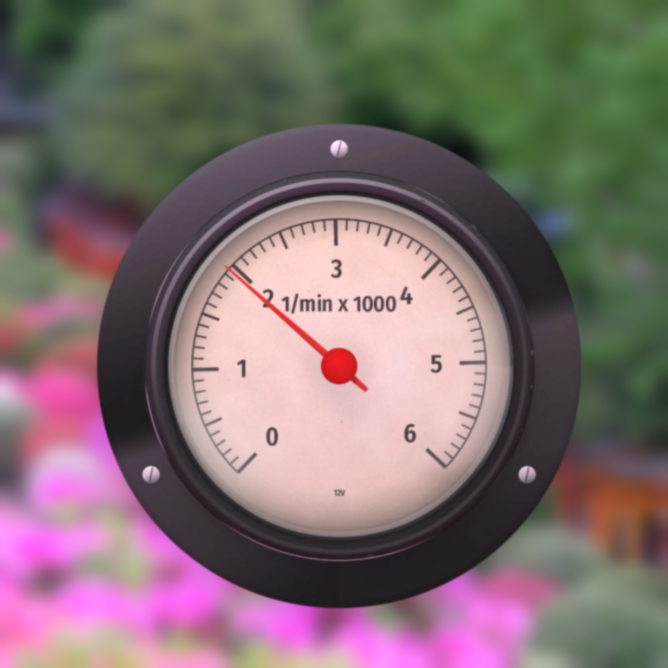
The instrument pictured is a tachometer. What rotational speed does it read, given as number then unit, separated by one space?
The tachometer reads 1950 rpm
